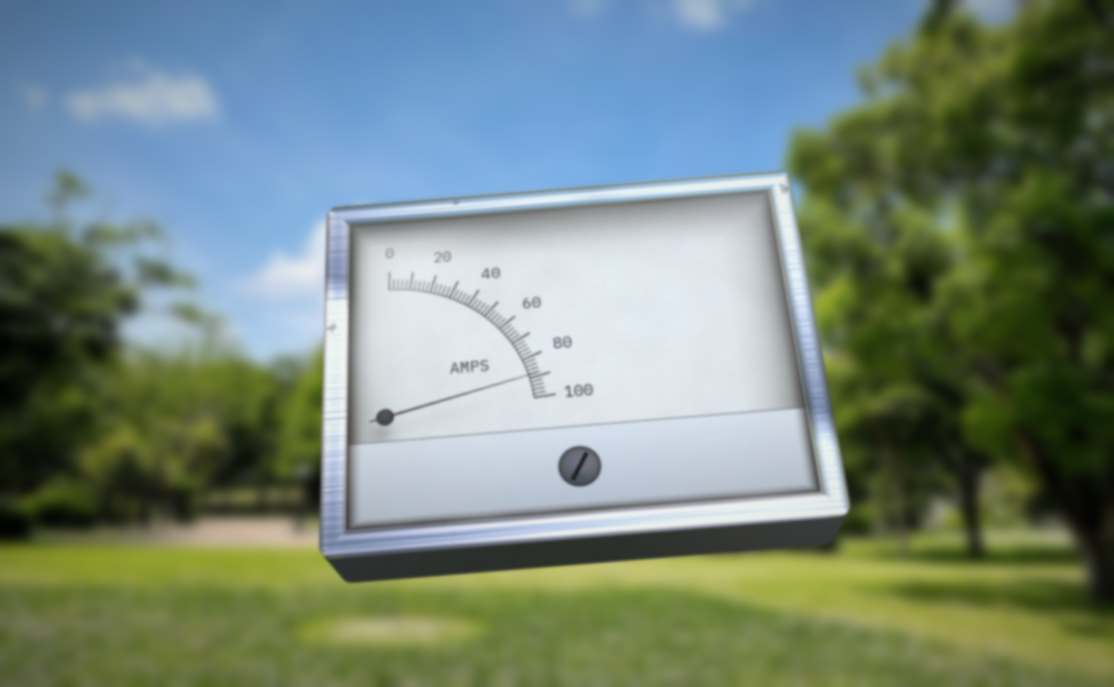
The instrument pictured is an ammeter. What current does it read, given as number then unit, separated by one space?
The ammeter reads 90 A
